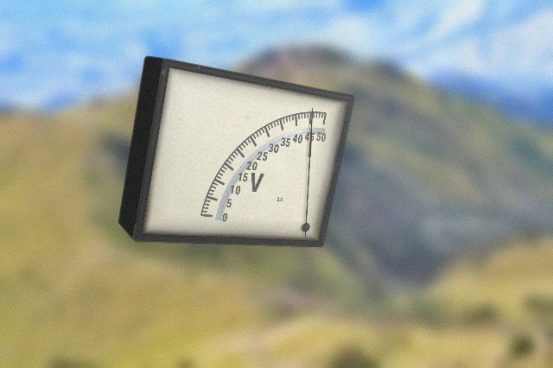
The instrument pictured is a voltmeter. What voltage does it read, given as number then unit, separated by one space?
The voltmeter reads 45 V
